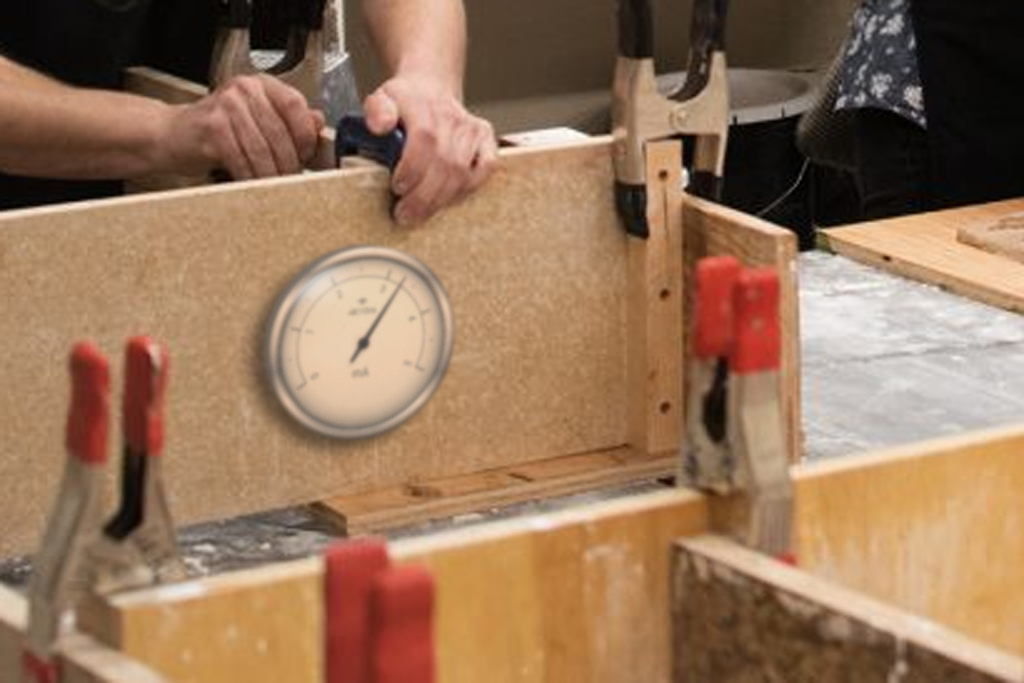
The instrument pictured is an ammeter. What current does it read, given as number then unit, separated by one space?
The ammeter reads 3.25 mA
